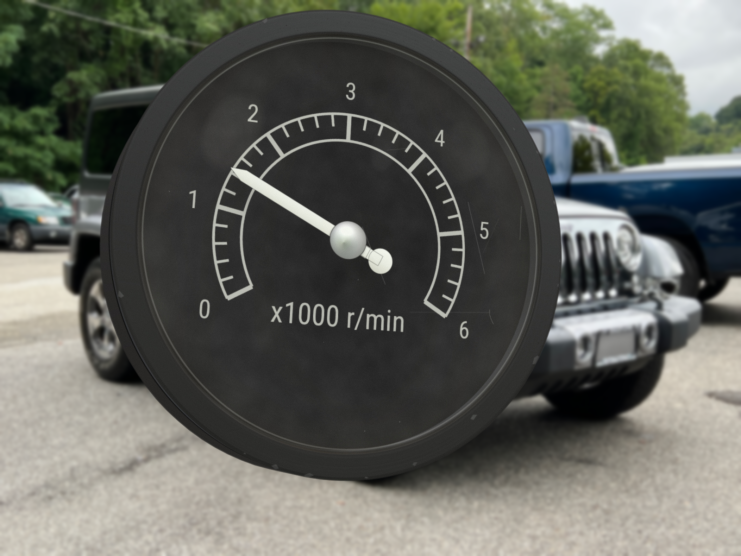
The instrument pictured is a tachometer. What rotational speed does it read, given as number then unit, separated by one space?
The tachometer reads 1400 rpm
